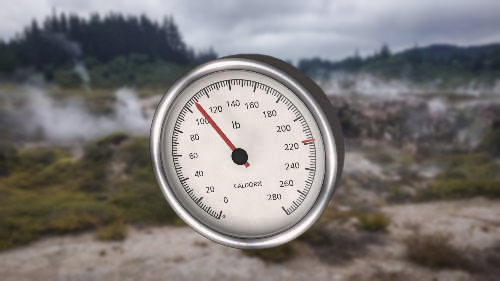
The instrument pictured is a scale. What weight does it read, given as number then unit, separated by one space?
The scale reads 110 lb
